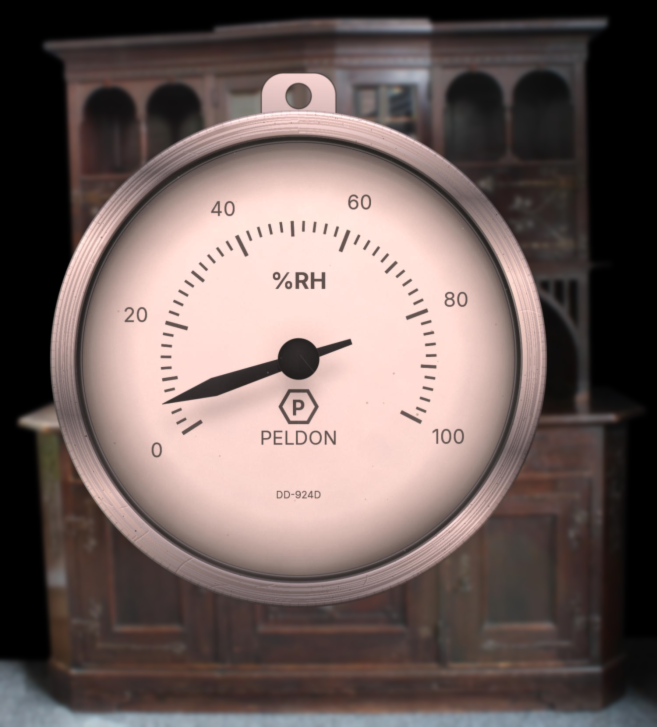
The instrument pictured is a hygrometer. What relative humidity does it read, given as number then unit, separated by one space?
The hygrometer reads 6 %
